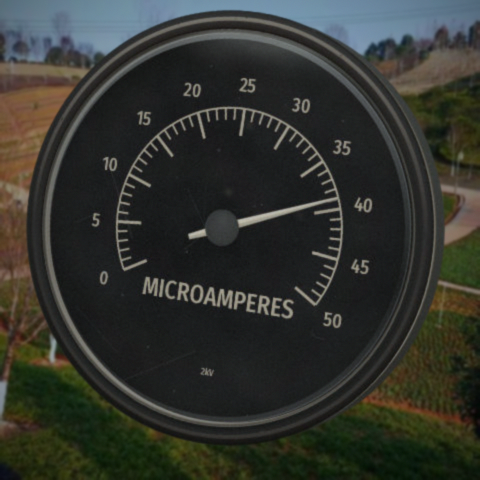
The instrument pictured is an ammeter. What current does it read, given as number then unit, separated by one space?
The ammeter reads 39 µA
